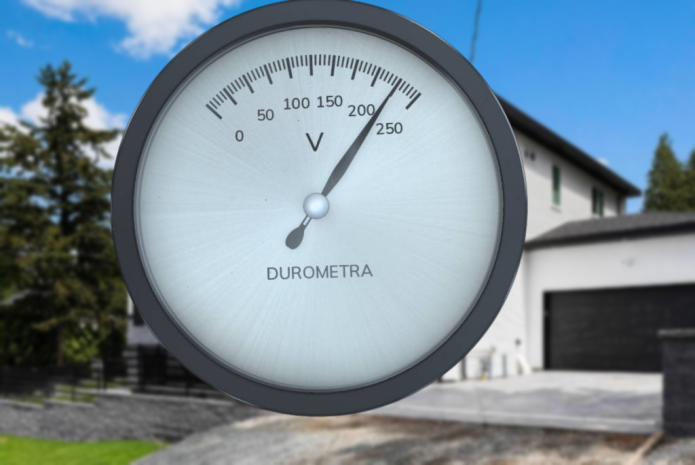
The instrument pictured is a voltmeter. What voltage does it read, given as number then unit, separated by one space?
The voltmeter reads 225 V
